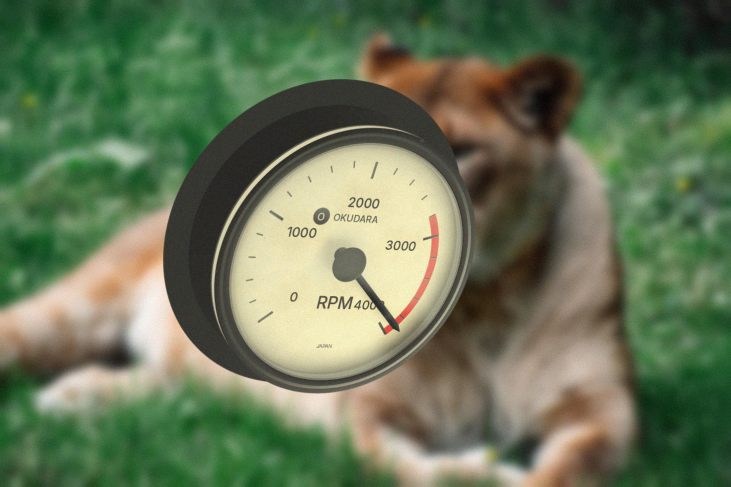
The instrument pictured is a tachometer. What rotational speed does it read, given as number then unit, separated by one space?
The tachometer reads 3900 rpm
